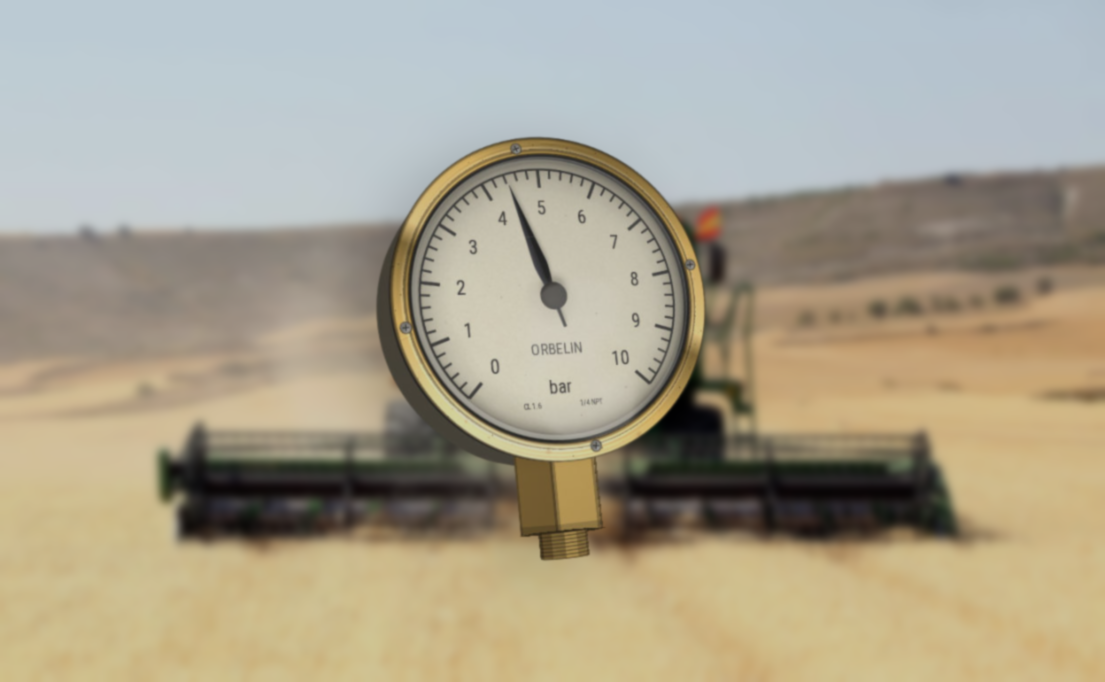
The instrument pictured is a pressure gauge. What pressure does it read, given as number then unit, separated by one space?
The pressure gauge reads 4.4 bar
